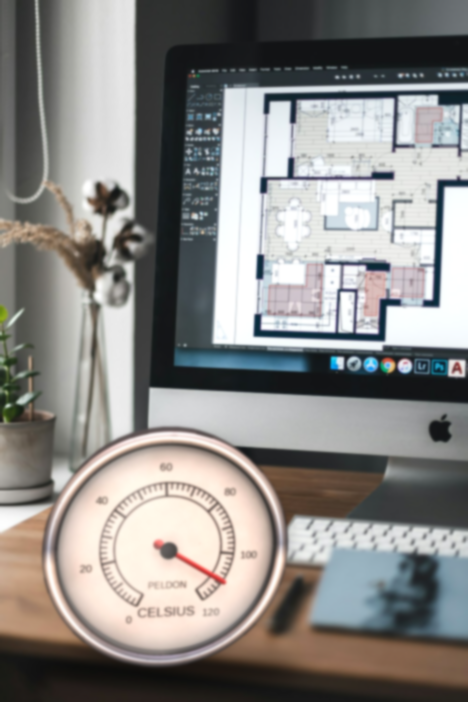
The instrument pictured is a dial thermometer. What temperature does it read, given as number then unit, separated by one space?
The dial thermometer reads 110 °C
